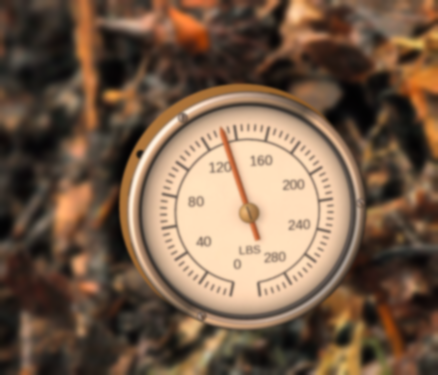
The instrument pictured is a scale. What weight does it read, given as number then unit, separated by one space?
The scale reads 132 lb
